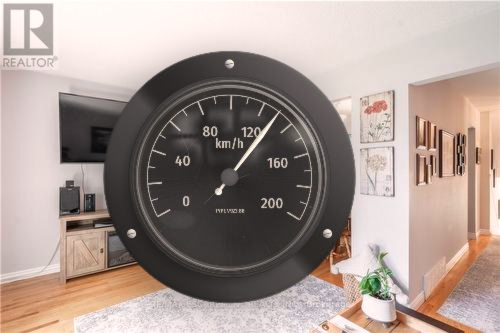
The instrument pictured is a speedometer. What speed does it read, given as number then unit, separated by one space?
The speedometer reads 130 km/h
